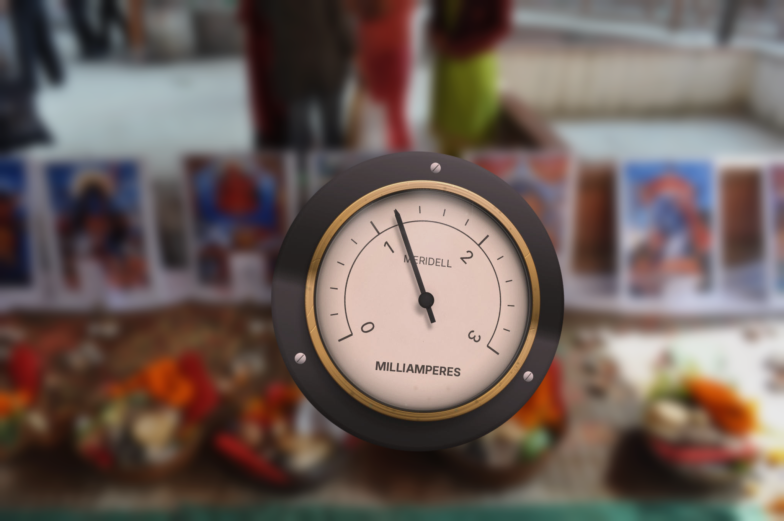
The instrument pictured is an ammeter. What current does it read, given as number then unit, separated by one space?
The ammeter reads 1.2 mA
